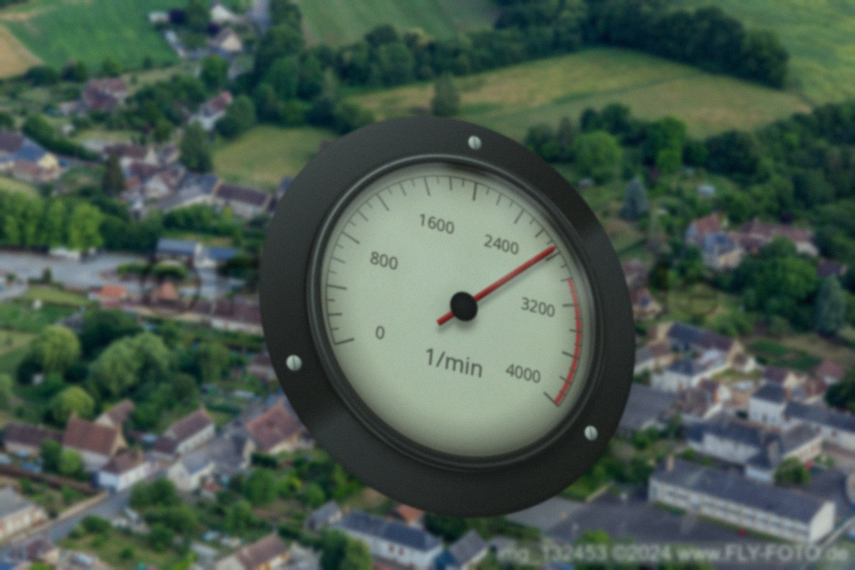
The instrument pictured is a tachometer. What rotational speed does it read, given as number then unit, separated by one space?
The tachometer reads 2750 rpm
